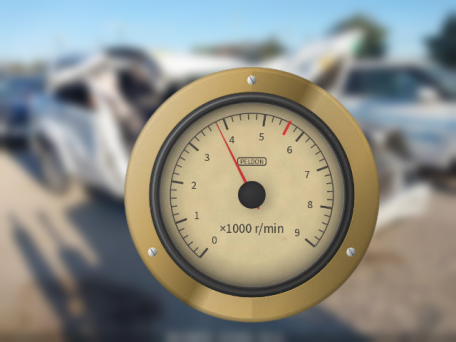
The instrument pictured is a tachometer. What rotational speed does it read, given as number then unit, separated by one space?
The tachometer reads 3800 rpm
